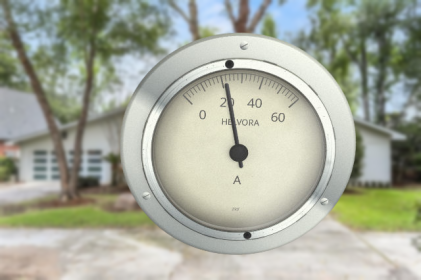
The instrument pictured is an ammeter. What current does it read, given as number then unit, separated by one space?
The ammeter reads 22 A
